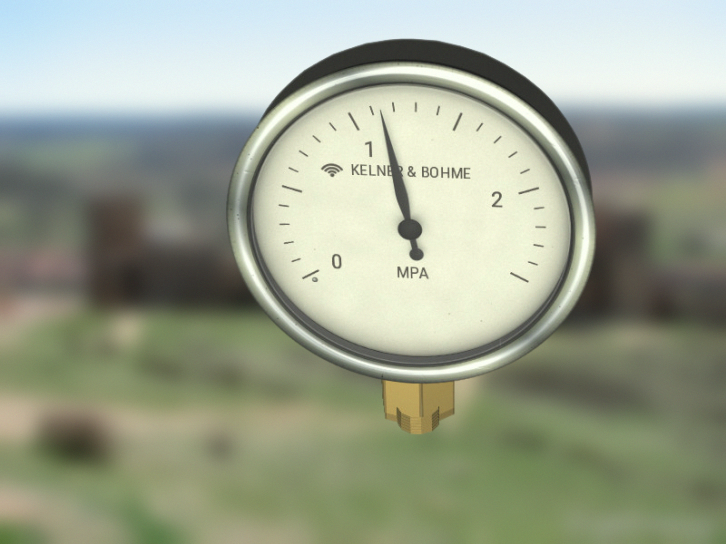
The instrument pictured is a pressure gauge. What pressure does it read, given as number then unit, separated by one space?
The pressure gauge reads 1.15 MPa
